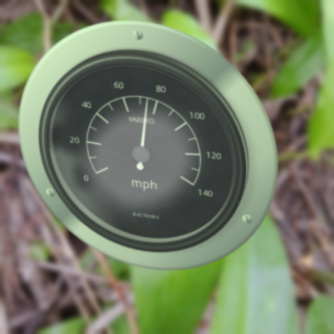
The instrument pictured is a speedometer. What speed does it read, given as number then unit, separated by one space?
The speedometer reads 75 mph
